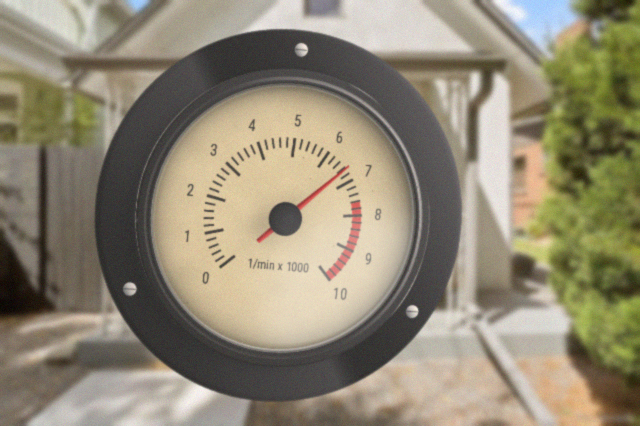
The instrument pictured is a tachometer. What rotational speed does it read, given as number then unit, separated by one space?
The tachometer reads 6600 rpm
